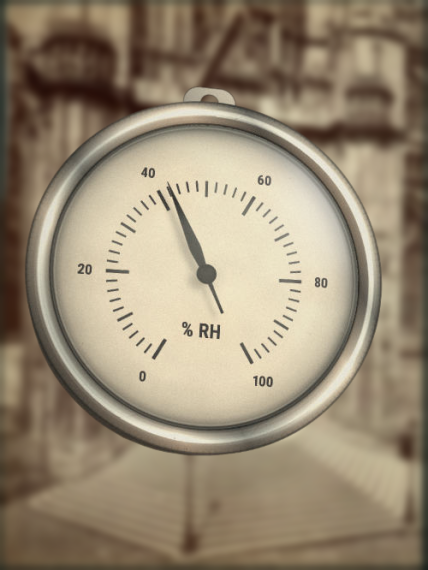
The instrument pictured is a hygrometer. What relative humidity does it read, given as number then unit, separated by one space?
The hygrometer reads 42 %
